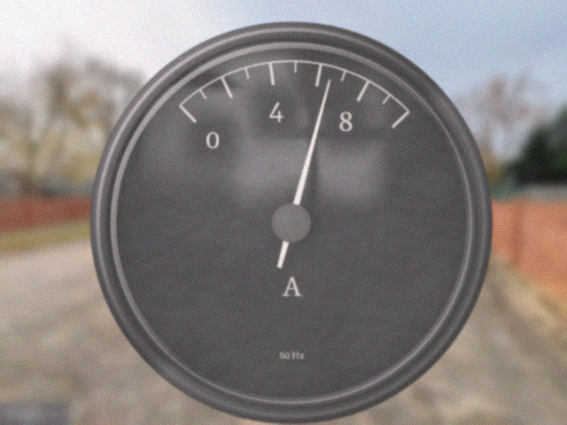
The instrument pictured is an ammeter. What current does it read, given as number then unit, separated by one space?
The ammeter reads 6.5 A
